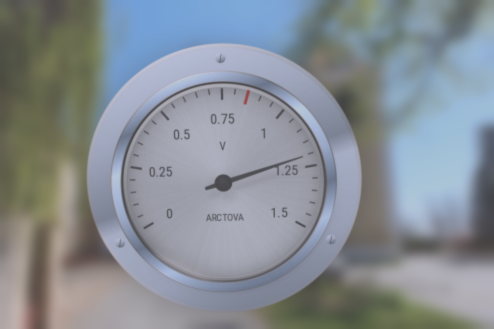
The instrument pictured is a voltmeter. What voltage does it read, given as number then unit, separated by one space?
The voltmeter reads 1.2 V
